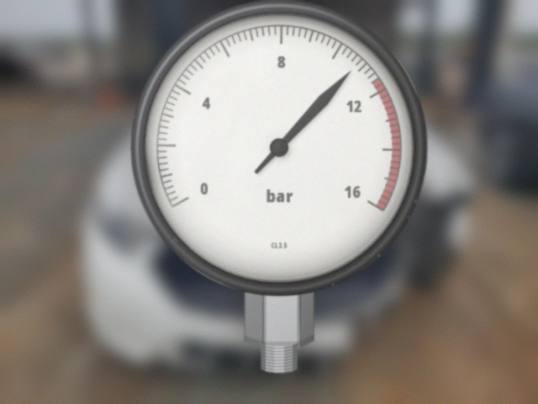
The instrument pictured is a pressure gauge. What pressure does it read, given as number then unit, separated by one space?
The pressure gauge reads 10.8 bar
